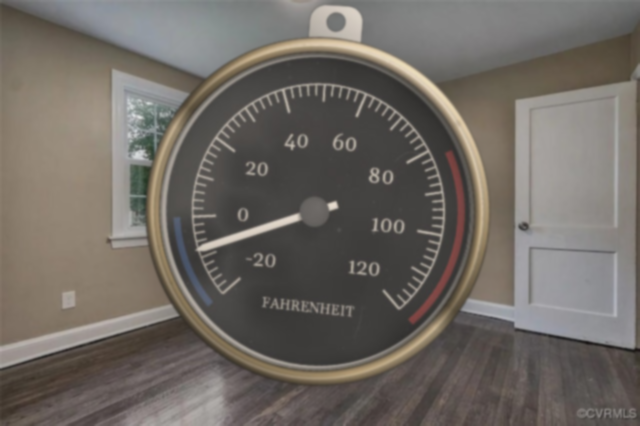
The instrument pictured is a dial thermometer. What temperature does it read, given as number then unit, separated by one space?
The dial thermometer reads -8 °F
